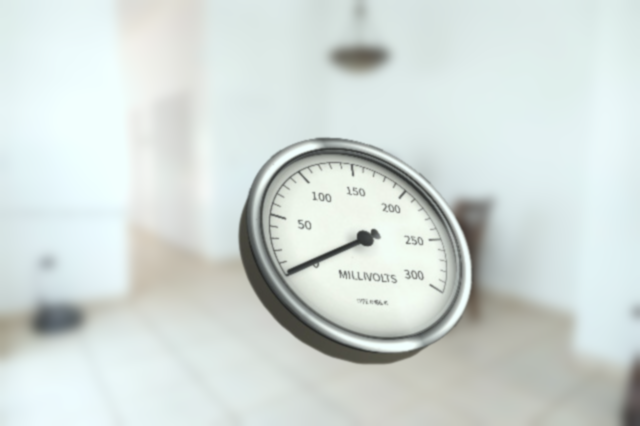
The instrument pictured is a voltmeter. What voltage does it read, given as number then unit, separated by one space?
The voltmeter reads 0 mV
